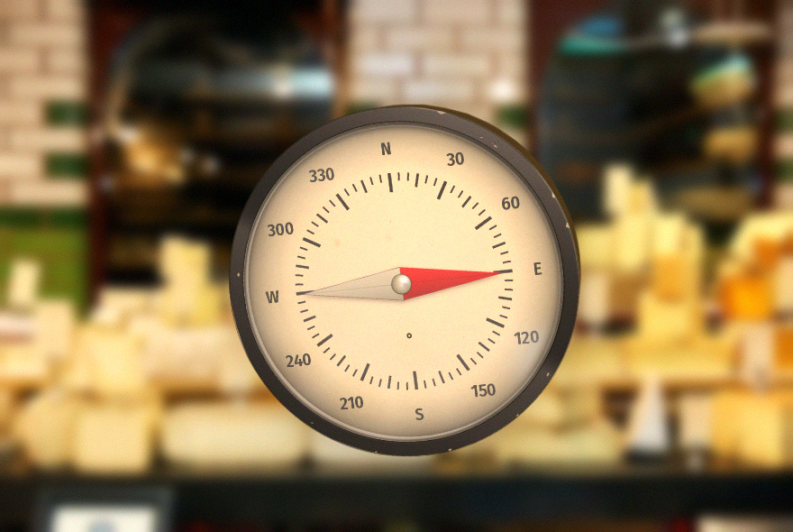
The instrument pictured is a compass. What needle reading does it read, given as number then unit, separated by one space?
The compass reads 90 °
